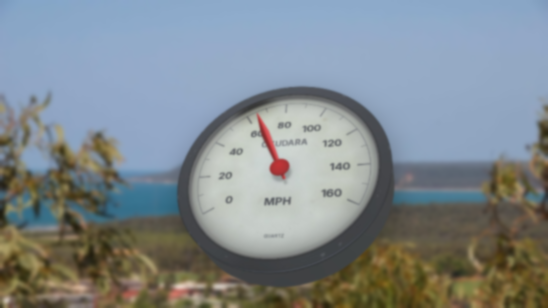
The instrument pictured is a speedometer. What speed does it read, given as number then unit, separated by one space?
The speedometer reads 65 mph
